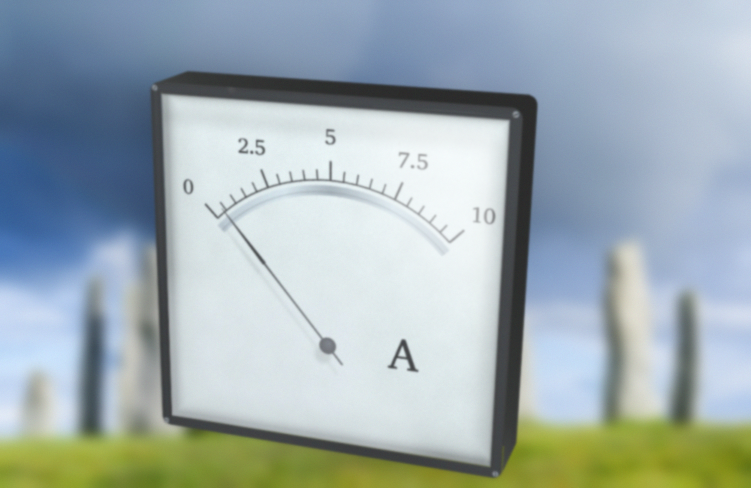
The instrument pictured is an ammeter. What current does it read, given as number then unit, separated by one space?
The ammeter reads 0.5 A
